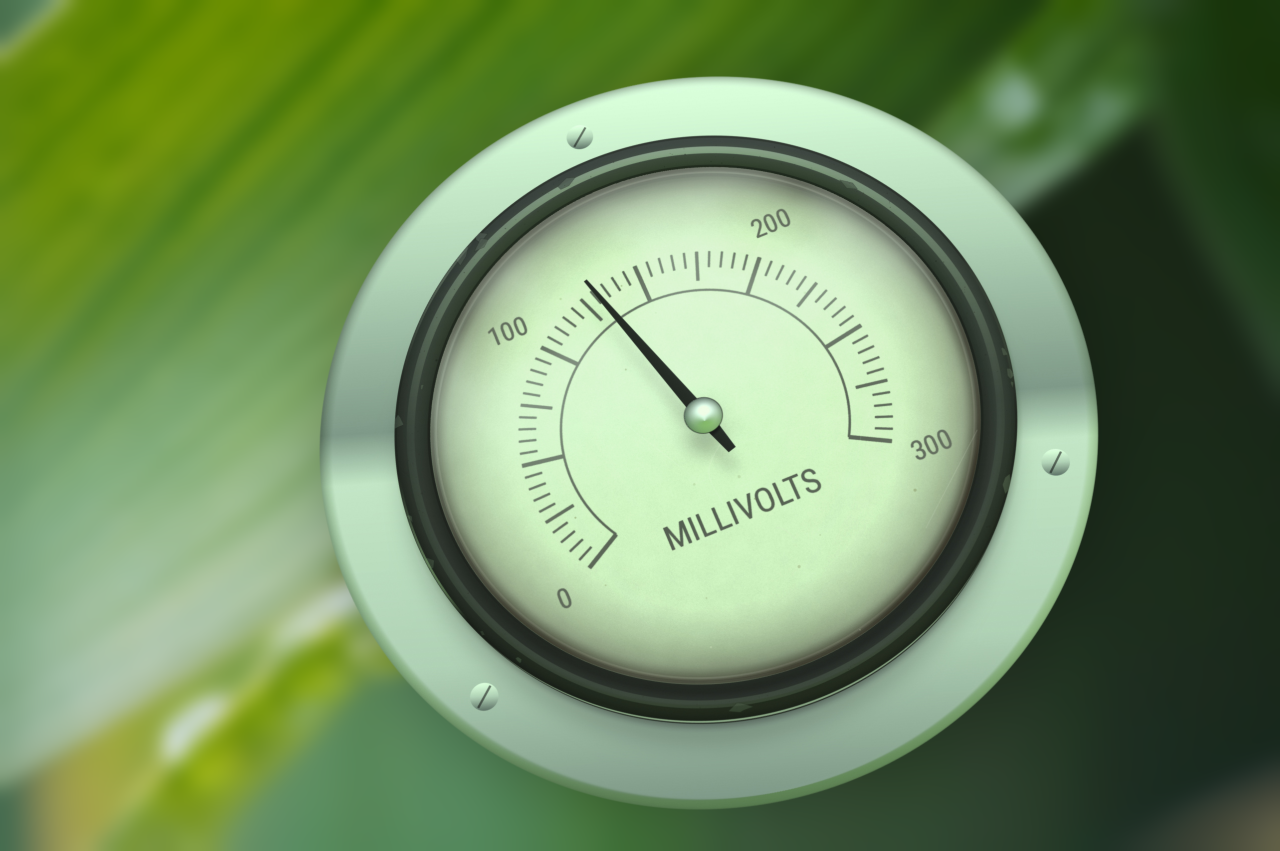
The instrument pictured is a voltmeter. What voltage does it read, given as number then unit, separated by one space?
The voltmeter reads 130 mV
